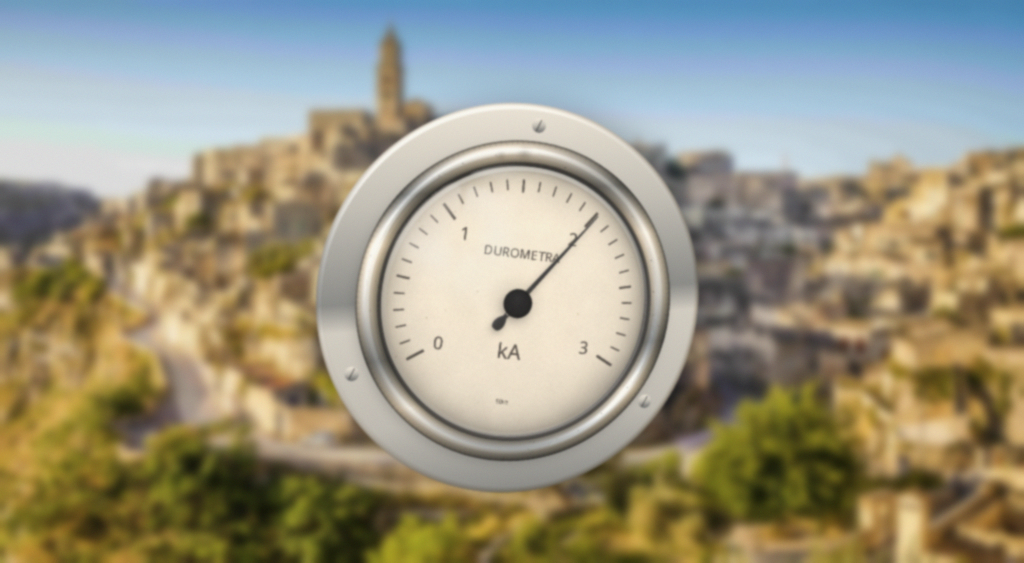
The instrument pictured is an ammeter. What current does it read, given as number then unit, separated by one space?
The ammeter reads 2 kA
